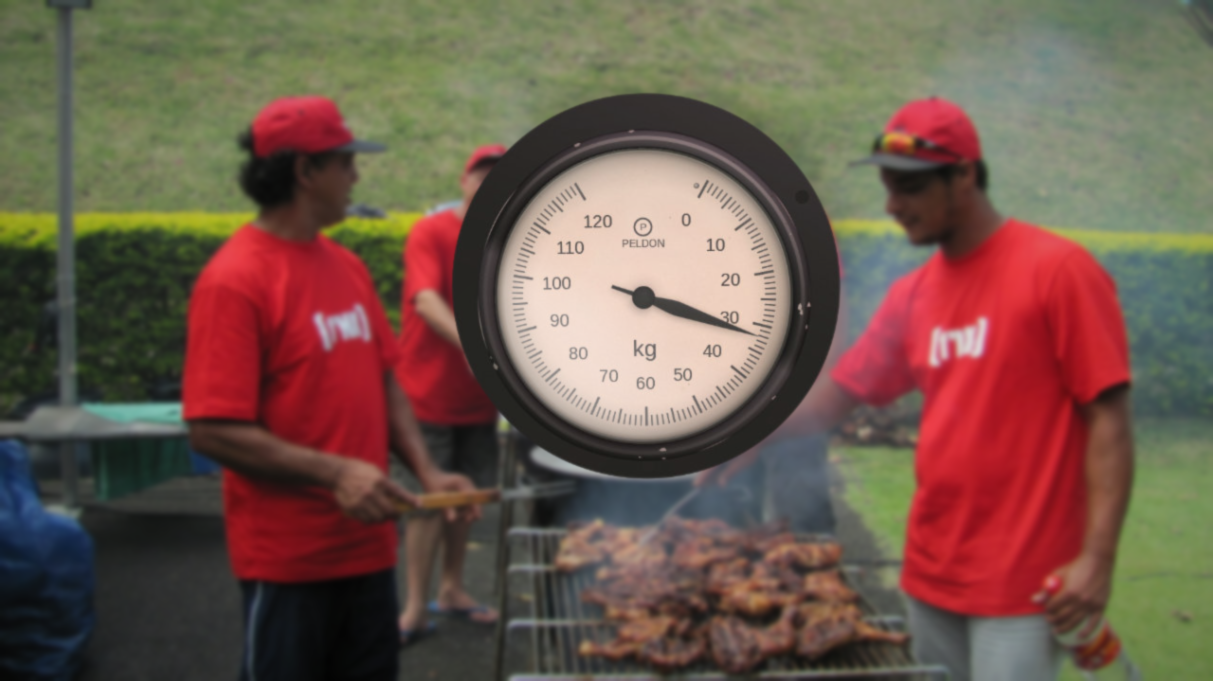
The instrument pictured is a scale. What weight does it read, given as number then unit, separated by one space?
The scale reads 32 kg
